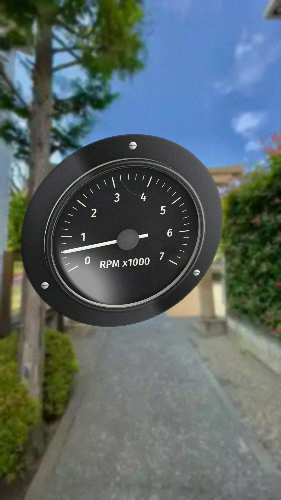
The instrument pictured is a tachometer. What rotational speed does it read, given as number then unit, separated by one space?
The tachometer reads 600 rpm
